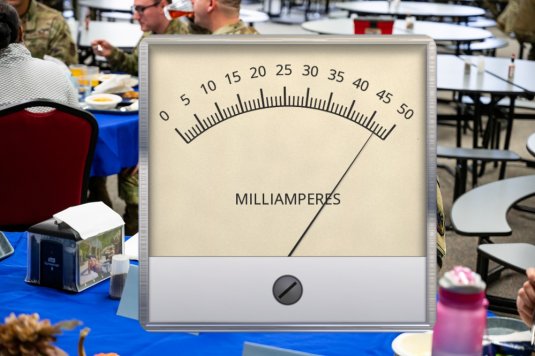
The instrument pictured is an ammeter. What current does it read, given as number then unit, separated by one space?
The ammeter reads 47 mA
